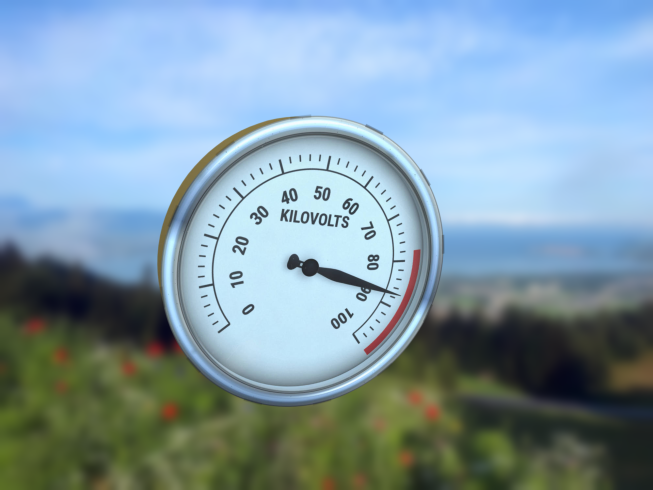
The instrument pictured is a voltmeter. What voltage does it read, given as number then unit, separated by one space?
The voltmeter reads 87 kV
